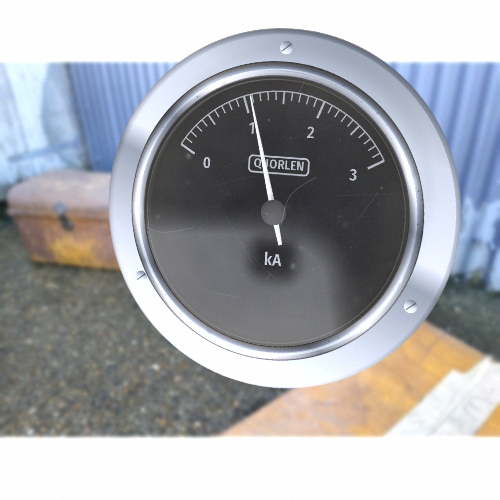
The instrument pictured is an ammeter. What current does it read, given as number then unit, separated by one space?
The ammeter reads 1.1 kA
